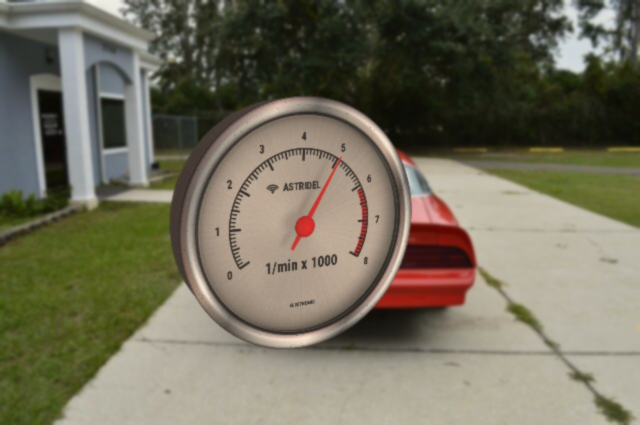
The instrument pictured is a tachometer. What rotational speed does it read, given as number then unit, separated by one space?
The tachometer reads 5000 rpm
